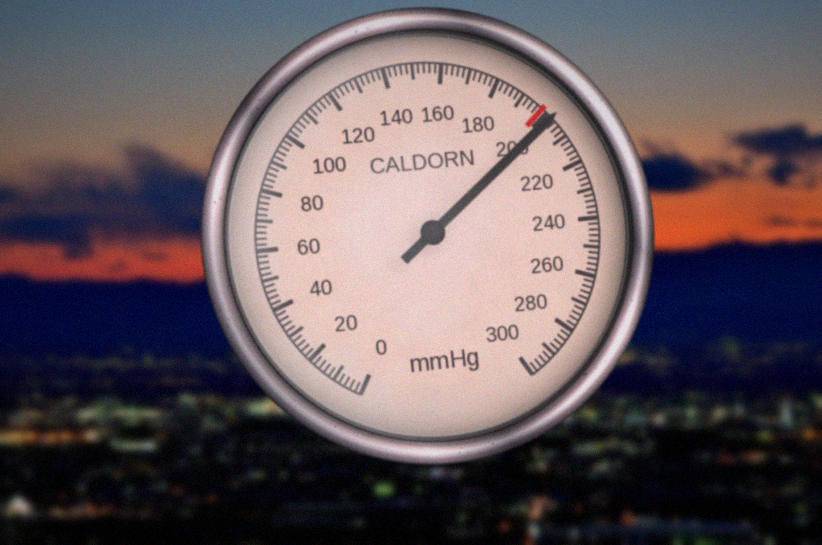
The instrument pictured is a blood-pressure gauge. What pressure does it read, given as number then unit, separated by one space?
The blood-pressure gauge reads 202 mmHg
